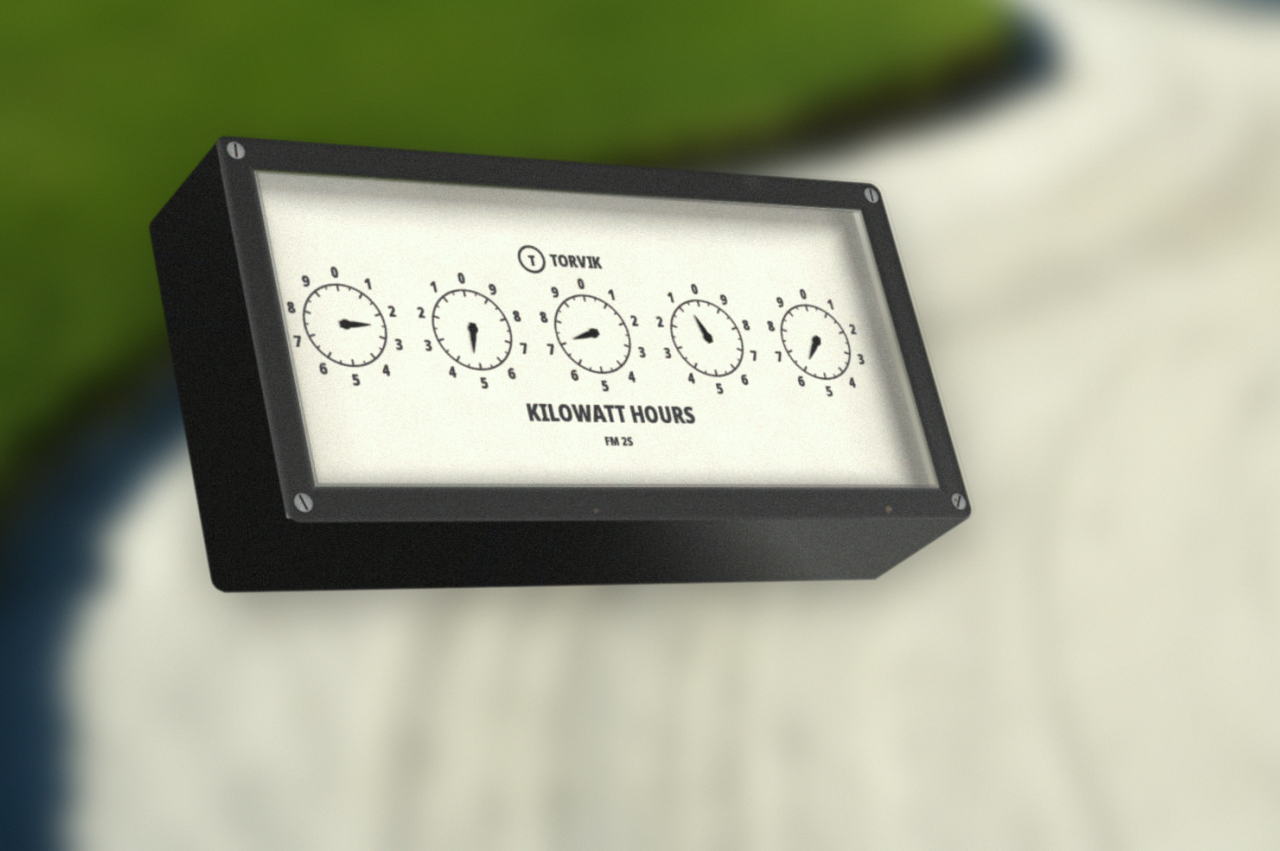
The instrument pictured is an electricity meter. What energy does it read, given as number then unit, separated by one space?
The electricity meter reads 24706 kWh
